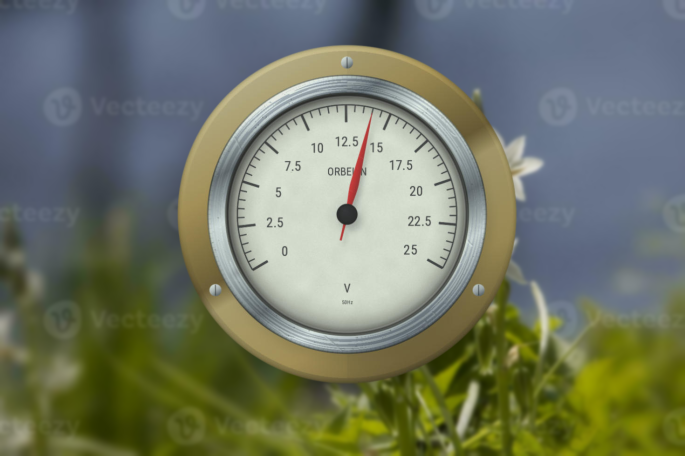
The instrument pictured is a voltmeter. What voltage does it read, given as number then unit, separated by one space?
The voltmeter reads 14 V
